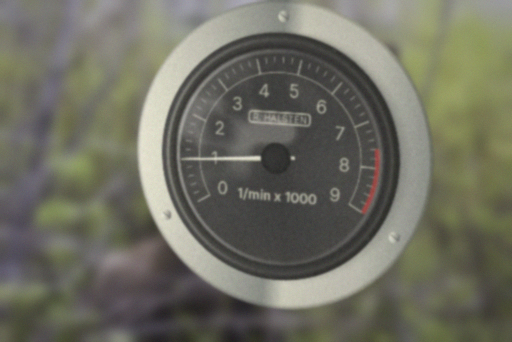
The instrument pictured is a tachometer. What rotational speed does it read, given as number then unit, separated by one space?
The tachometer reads 1000 rpm
